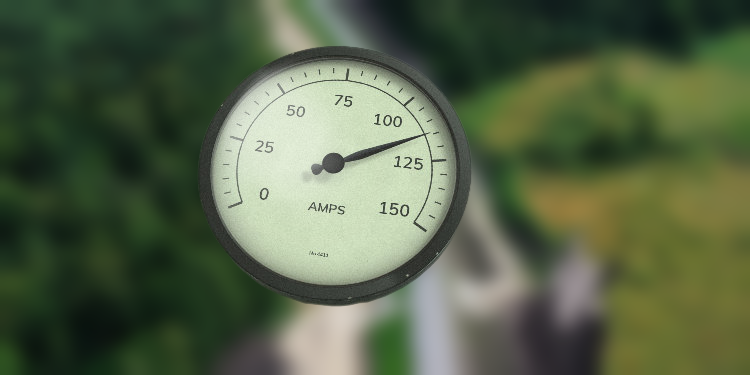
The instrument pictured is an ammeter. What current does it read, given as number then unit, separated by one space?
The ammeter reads 115 A
